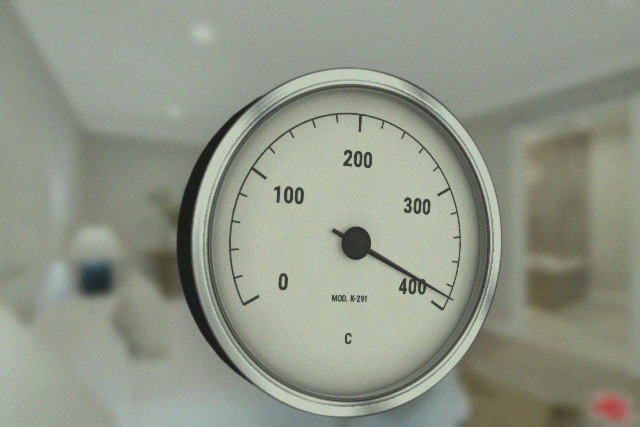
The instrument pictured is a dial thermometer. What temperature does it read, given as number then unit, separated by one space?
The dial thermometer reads 390 °C
